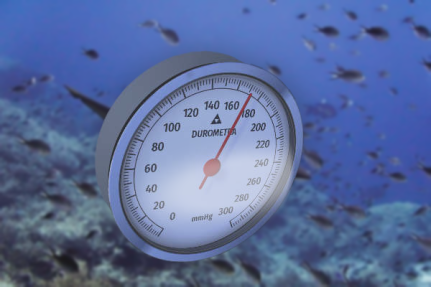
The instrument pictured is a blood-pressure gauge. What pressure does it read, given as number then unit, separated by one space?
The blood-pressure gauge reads 170 mmHg
